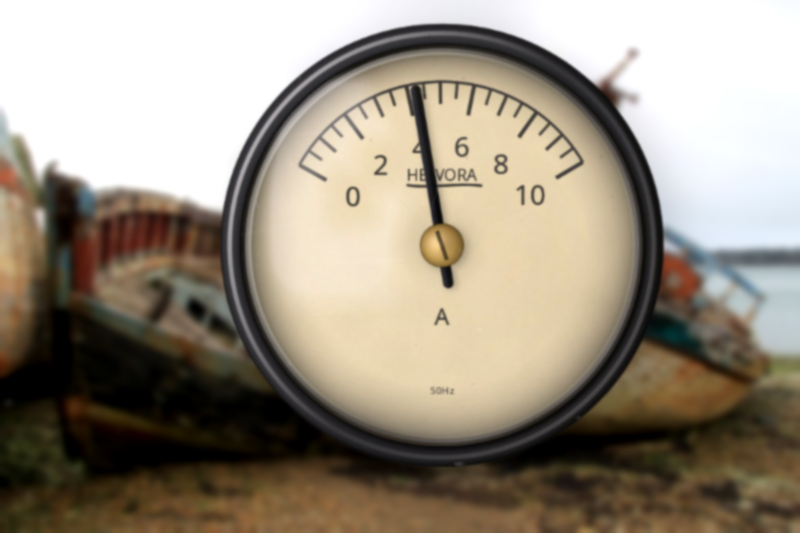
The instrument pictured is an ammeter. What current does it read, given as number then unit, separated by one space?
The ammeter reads 4.25 A
